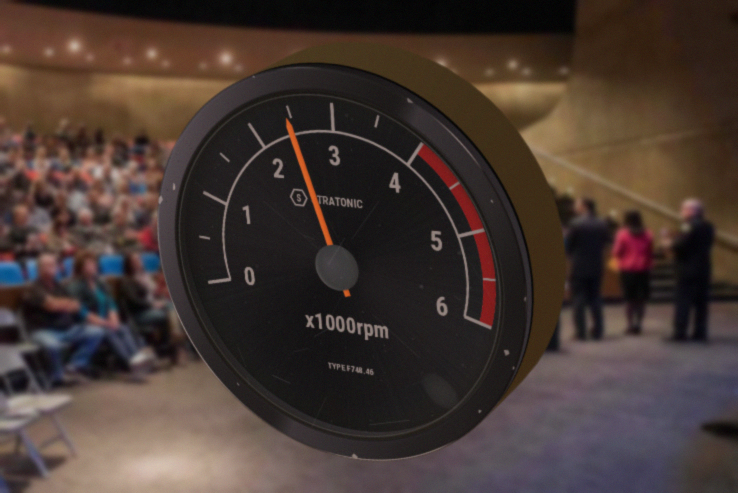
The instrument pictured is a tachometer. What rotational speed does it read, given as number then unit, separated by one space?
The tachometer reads 2500 rpm
